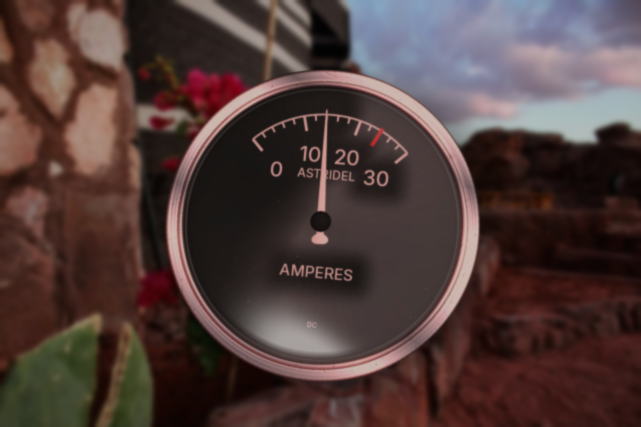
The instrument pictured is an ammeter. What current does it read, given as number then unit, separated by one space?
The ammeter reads 14 A
